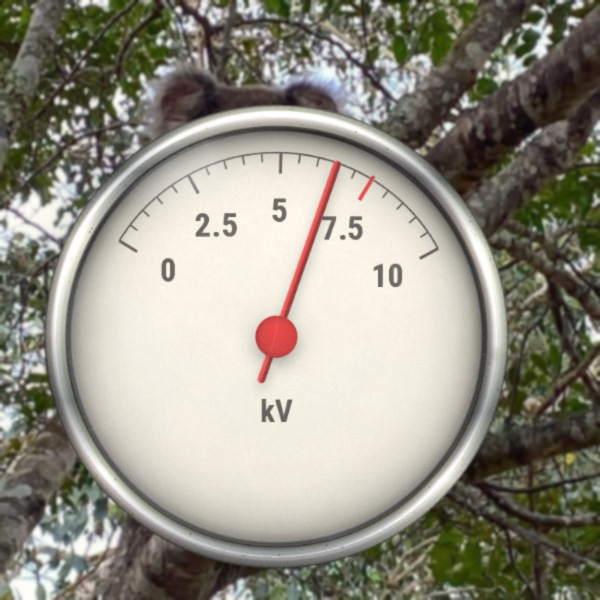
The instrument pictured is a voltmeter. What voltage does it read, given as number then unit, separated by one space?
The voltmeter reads 6.5 kV
